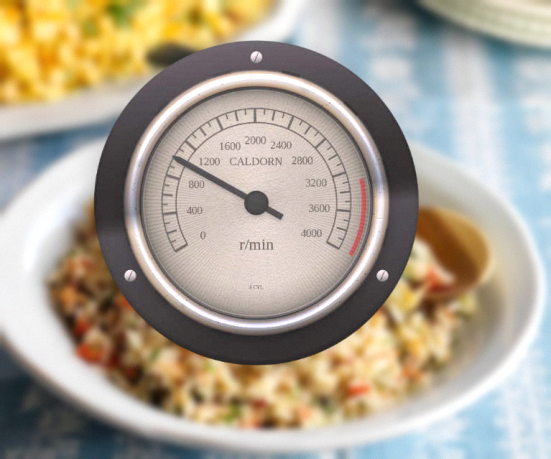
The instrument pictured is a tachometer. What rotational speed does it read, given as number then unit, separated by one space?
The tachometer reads 1000 rpm
